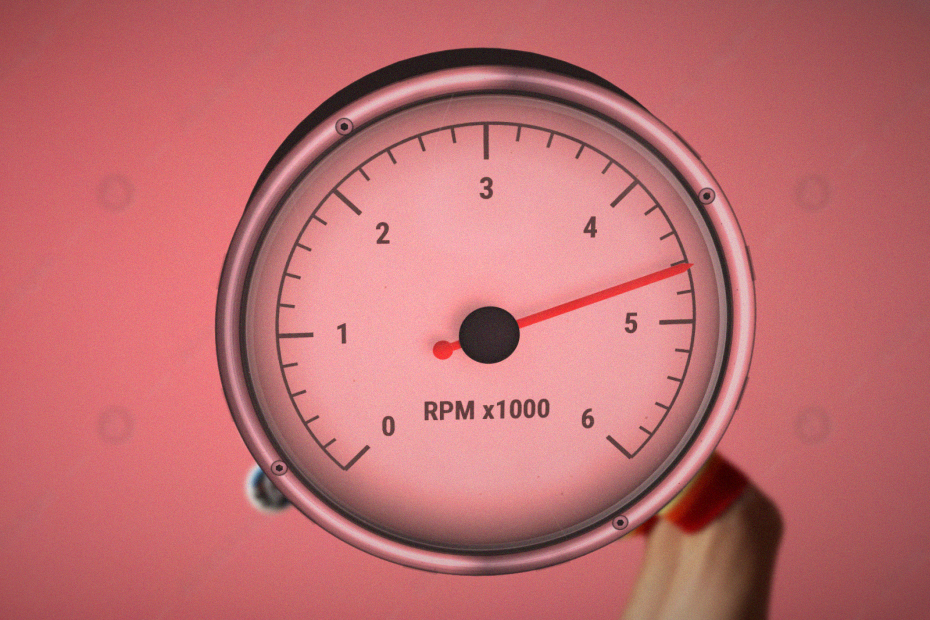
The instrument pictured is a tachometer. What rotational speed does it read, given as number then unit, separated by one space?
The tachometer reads 4600 rpm
